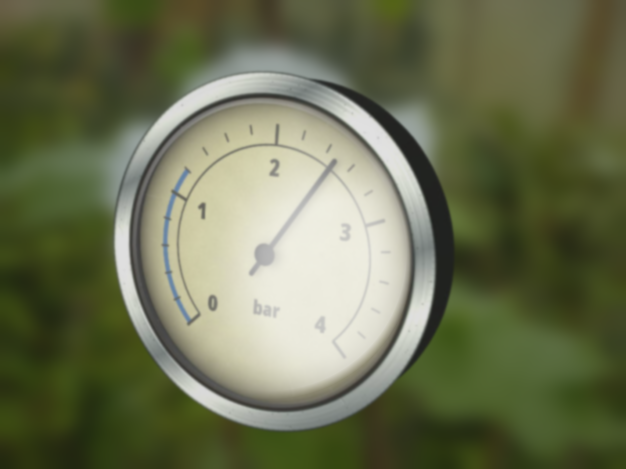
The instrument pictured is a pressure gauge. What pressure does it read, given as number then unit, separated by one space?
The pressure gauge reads 2.5 bar
